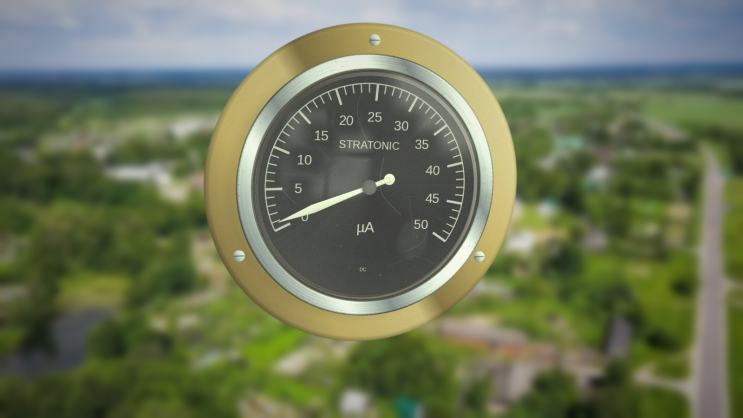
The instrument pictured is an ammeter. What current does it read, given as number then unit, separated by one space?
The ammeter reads 1 µA
